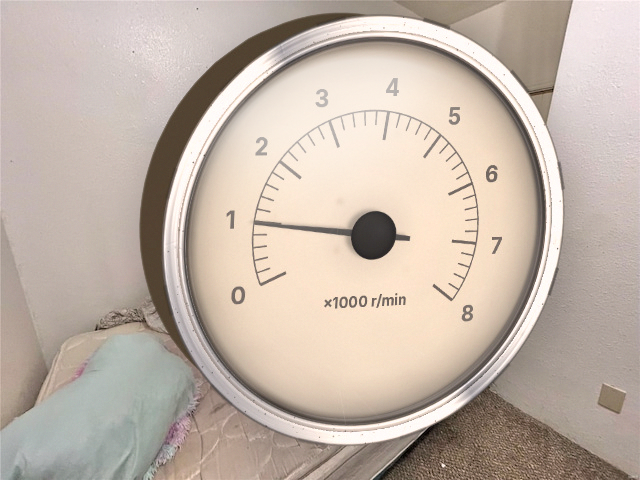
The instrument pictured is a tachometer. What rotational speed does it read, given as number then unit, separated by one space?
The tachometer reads 1000 rpm
